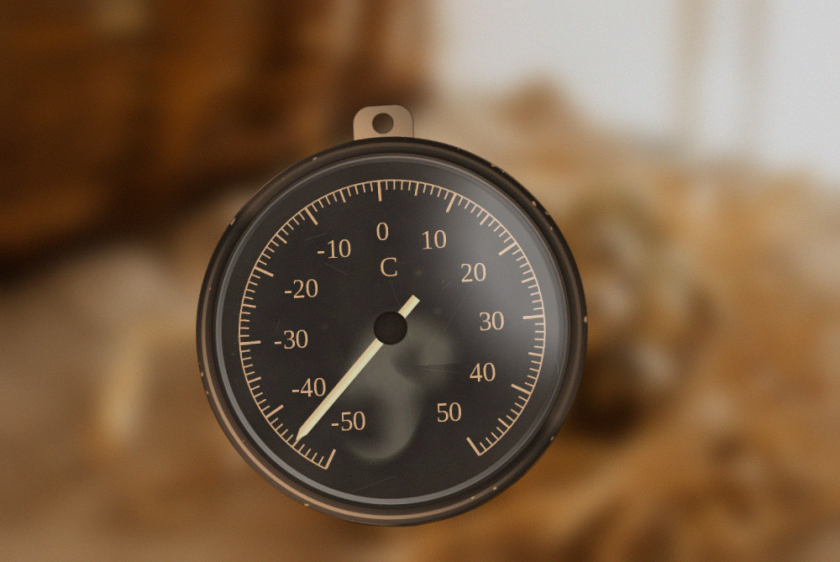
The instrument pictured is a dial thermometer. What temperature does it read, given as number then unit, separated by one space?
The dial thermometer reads -45 °C
